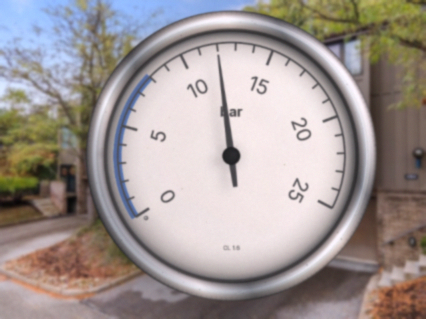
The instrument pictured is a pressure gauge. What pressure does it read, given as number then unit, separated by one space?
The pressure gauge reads 12 bar
